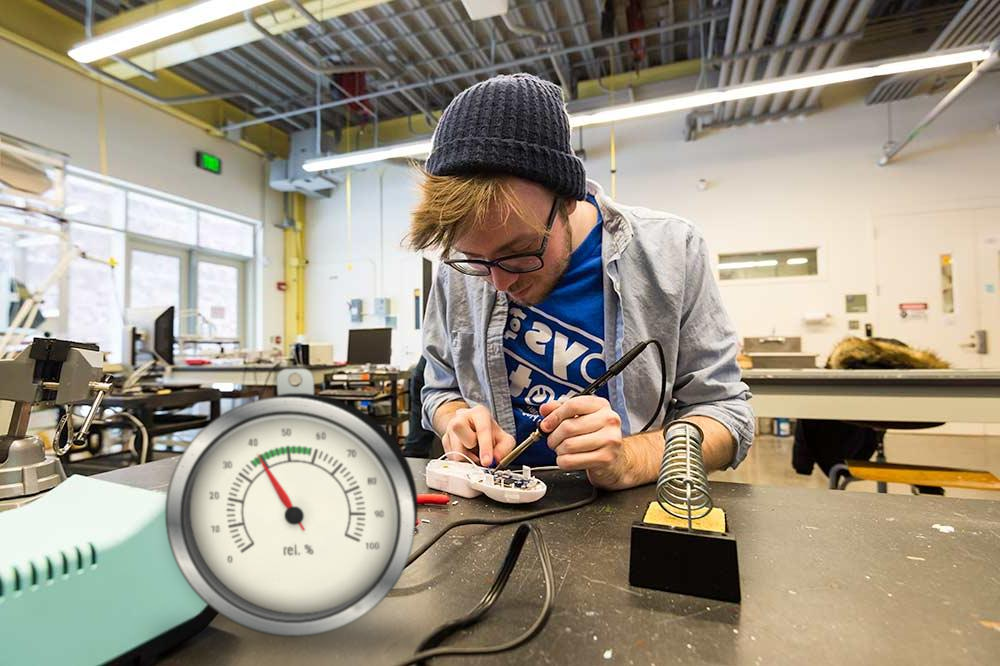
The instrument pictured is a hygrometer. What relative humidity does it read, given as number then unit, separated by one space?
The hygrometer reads 40 %
